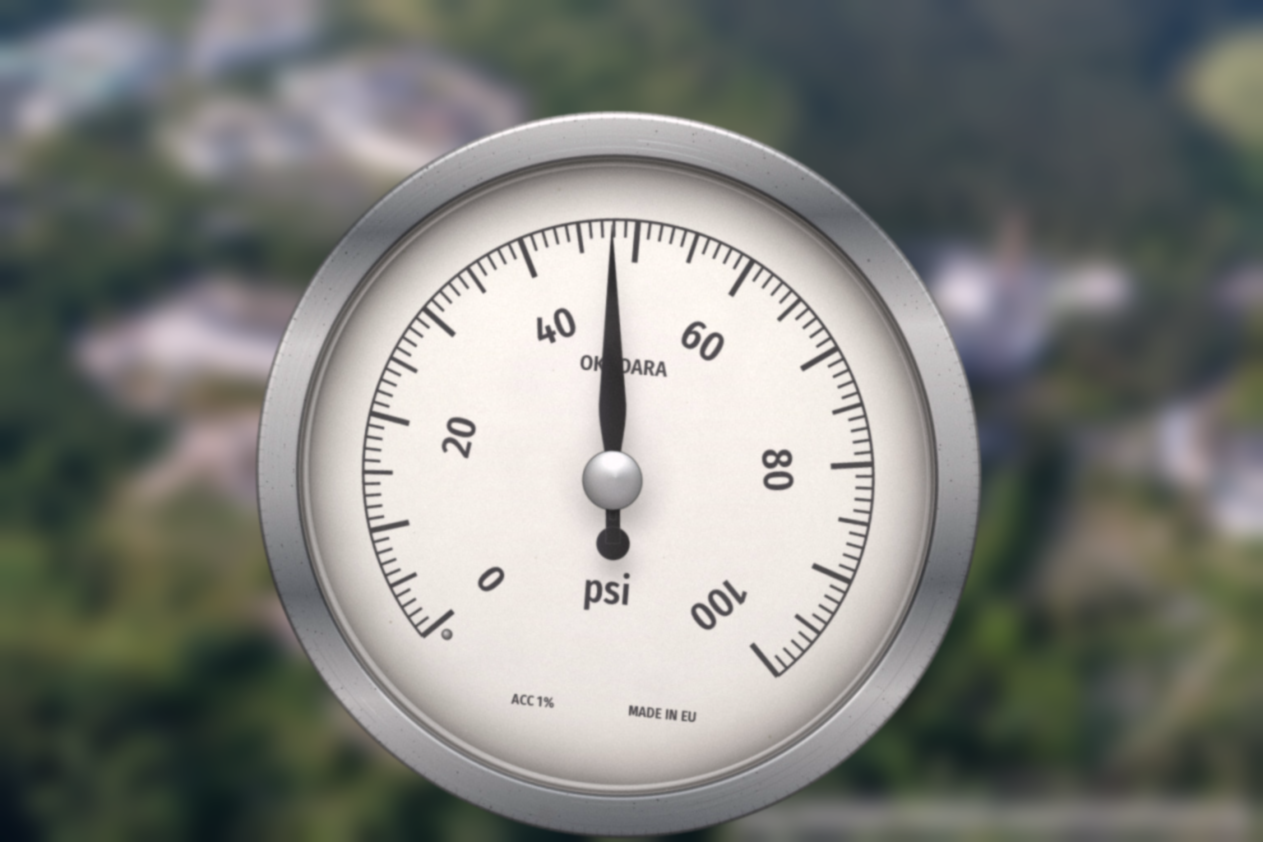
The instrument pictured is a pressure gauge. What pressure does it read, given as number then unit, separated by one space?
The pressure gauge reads 48 psi
